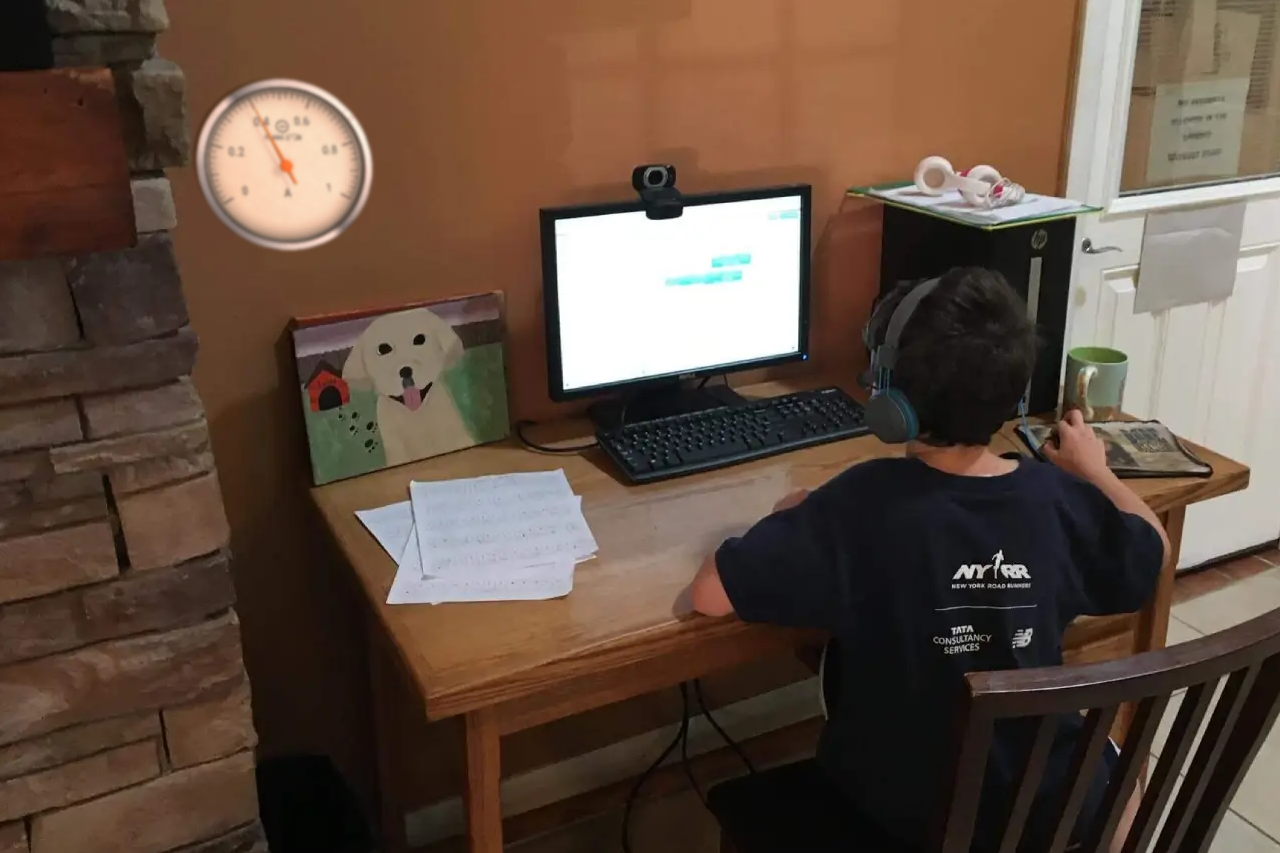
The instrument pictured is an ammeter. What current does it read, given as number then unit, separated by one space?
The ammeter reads 0.4 A
